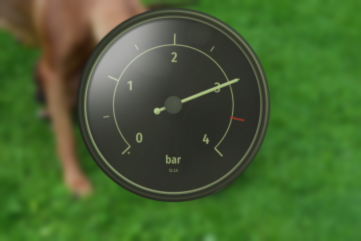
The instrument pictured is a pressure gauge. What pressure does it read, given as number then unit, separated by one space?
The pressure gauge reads 3 bar
